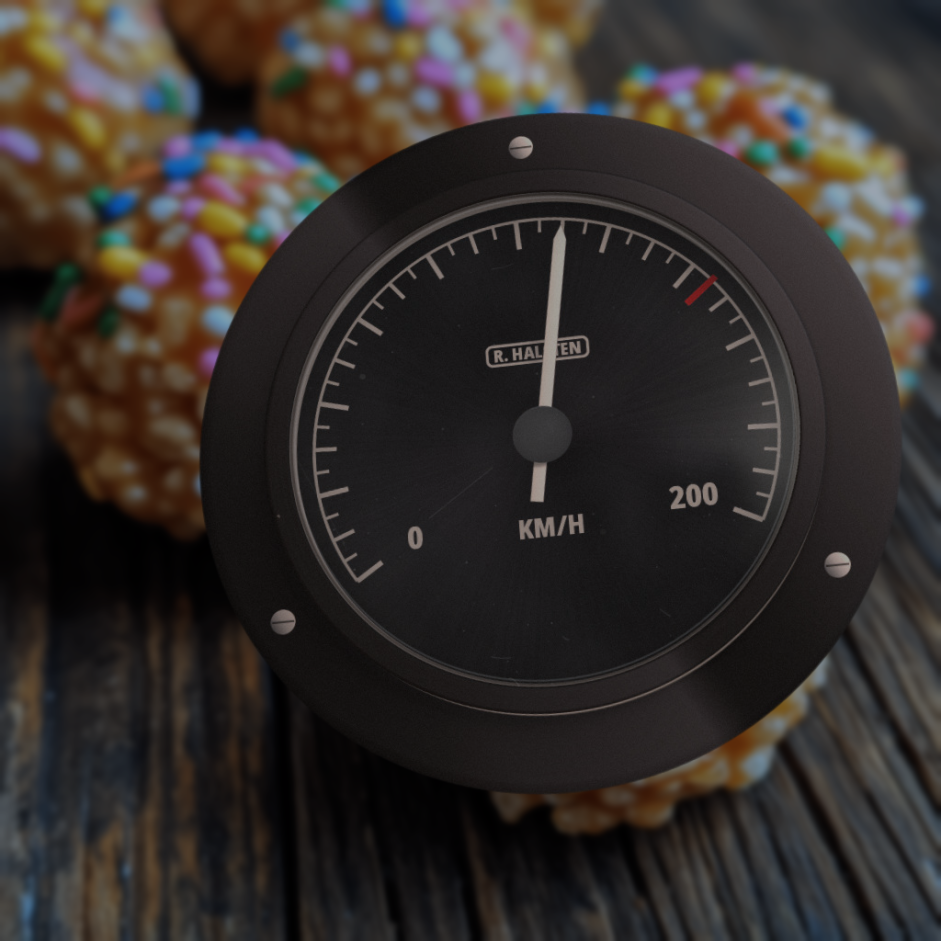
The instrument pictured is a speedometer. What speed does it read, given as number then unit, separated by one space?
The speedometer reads 110 km/h
